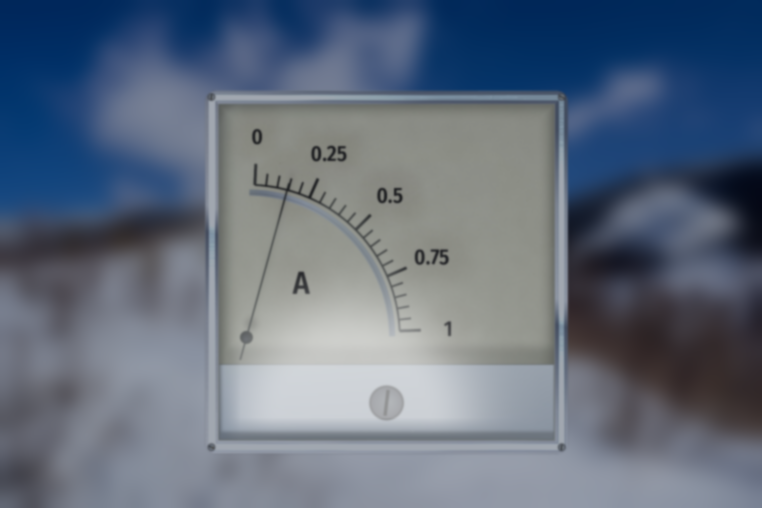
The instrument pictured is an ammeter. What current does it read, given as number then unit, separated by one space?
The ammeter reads 0.15 A
